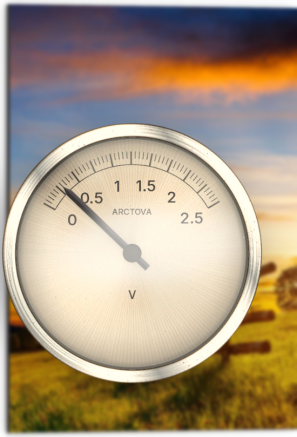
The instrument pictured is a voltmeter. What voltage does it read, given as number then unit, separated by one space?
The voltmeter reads 0.3 V
